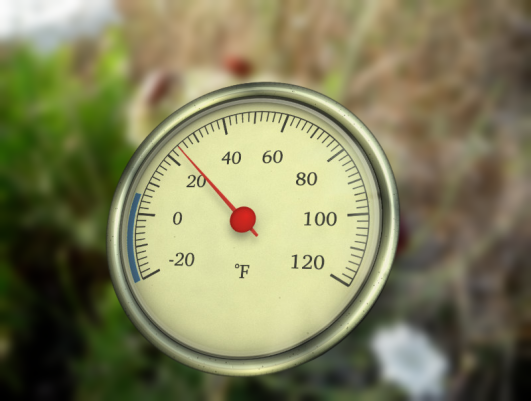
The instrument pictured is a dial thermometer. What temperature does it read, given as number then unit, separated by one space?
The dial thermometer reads 24 °F
